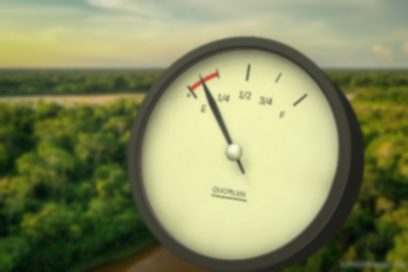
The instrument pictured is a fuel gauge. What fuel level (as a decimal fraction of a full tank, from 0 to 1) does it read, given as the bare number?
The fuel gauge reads 0.125
